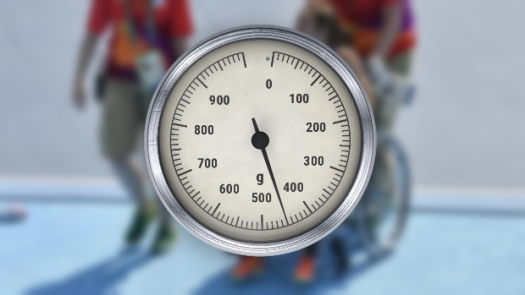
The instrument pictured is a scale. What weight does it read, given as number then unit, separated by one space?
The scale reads 450 g
